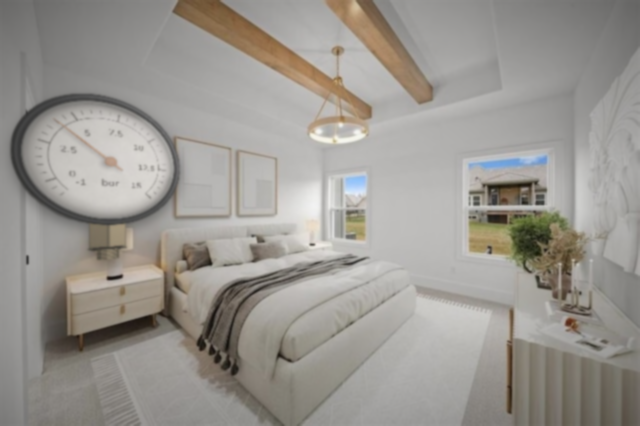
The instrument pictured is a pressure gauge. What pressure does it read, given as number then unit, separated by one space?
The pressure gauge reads 4 bar
